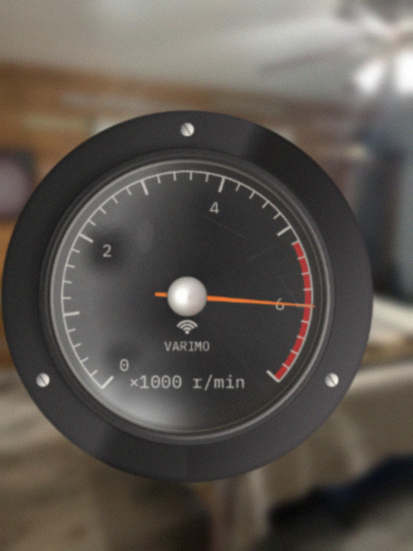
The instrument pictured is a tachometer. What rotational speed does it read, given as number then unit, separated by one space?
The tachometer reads 6000 rpm
